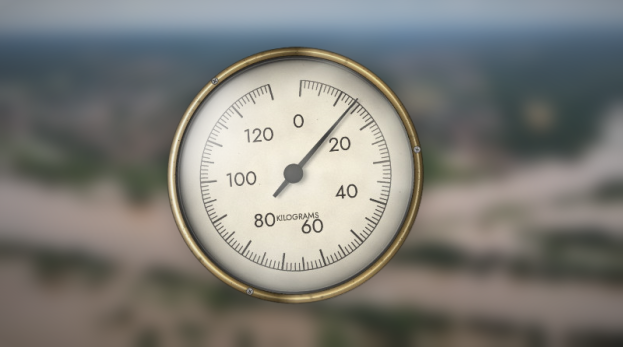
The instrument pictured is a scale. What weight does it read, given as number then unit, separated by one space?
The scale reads 14 kg
